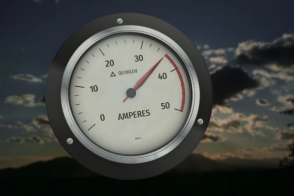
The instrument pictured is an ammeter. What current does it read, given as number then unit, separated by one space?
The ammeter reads 36 A
